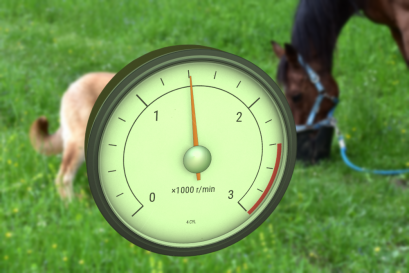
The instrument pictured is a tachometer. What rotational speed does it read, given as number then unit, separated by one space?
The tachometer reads 1400 rpm
